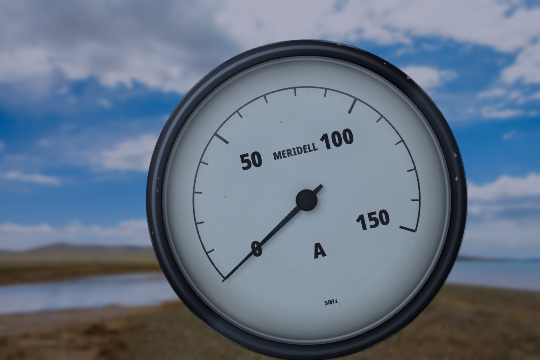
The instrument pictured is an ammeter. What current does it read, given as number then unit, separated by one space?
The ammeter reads 0 A
